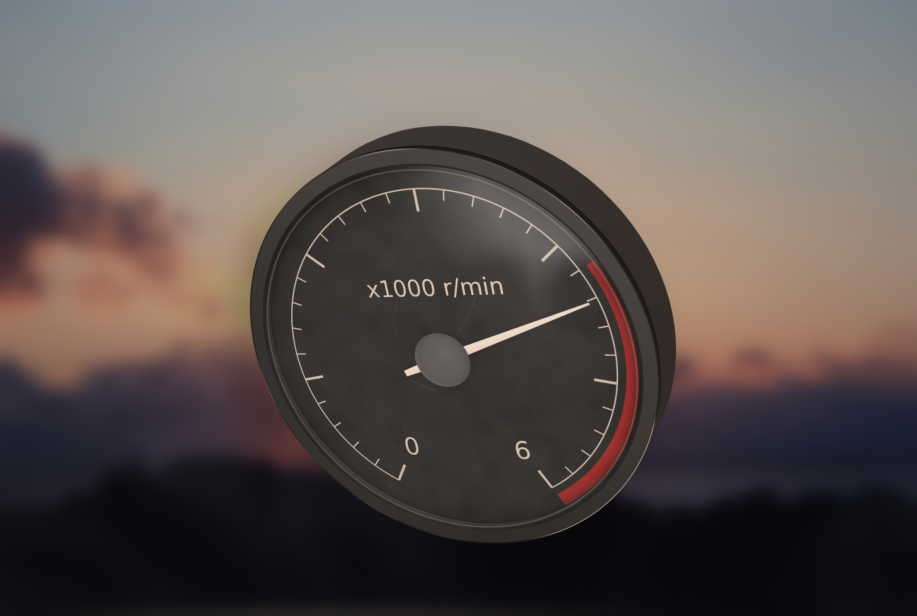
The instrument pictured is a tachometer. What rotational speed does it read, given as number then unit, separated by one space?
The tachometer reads 4400 rpm
